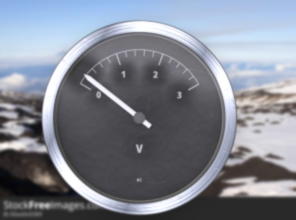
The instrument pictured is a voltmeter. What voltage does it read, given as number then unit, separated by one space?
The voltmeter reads 0.2 V
